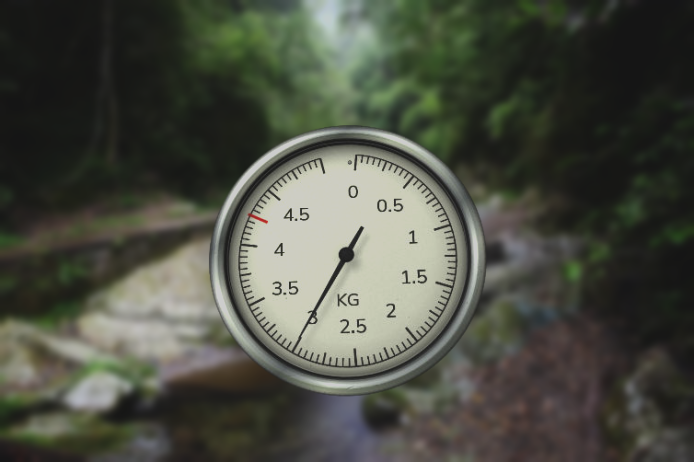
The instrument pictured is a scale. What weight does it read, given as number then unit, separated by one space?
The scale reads 3 kg
